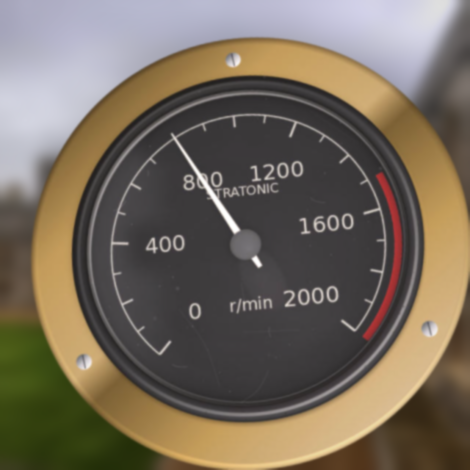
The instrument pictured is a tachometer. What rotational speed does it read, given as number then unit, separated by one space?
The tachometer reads 800 rpm
